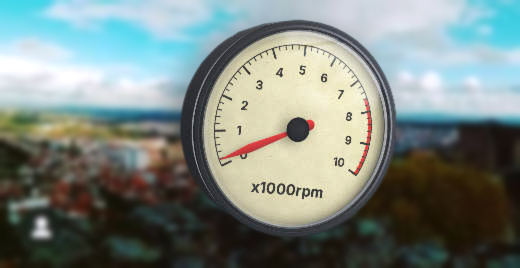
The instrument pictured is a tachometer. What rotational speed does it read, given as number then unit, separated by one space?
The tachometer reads 200 rpm
